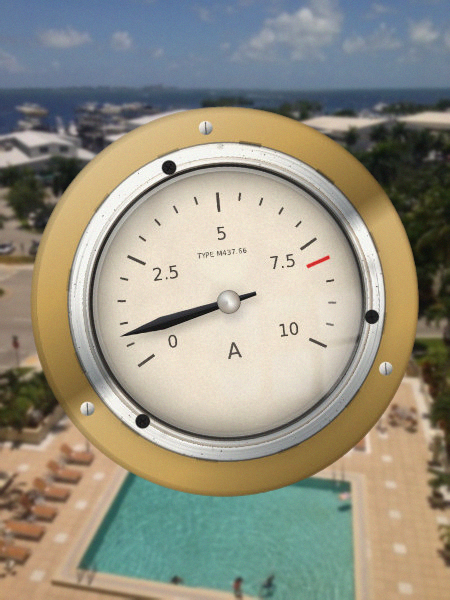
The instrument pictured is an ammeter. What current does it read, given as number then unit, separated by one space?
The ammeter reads 0.75 A
